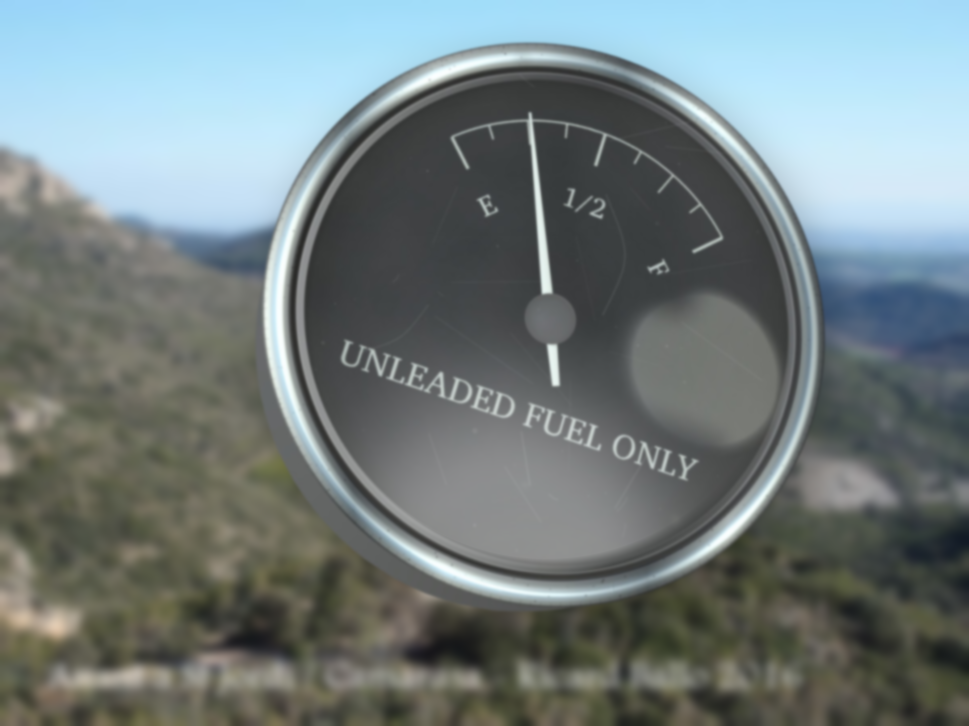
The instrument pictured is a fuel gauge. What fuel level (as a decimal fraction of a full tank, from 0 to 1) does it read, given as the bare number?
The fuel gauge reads 0.25
